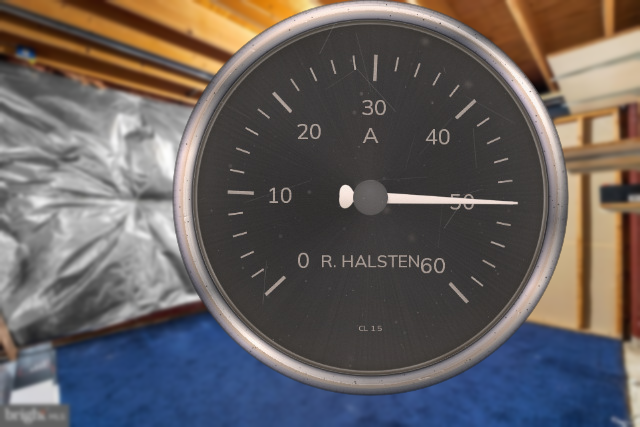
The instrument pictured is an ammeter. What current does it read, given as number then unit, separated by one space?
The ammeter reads 50 A
